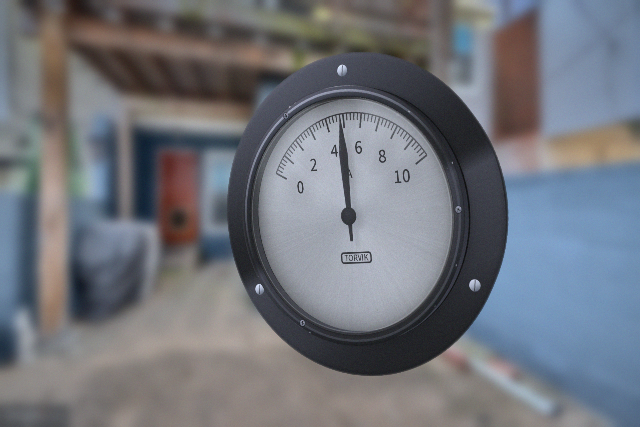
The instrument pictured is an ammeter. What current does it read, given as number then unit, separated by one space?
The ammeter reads 5 A
